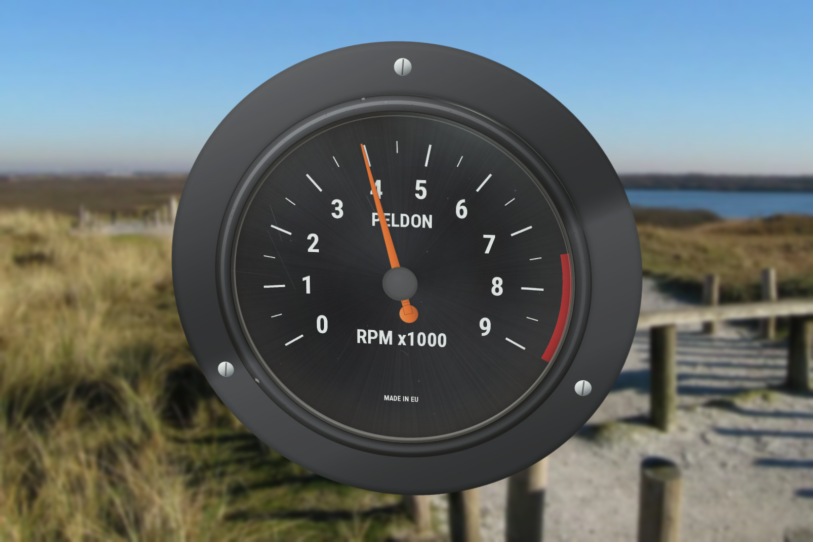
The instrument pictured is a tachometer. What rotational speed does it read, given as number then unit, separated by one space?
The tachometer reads 4000 rpm
